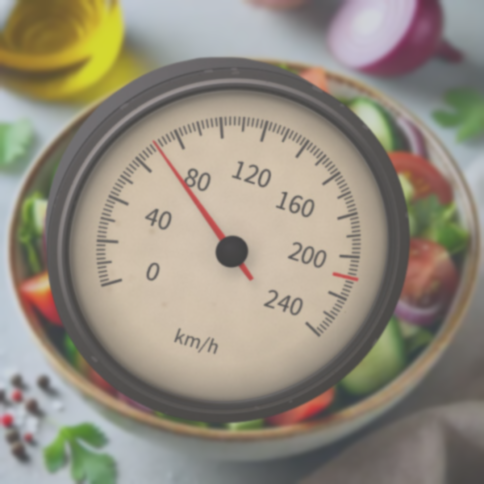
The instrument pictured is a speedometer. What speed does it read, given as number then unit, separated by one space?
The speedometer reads 70 km/h
